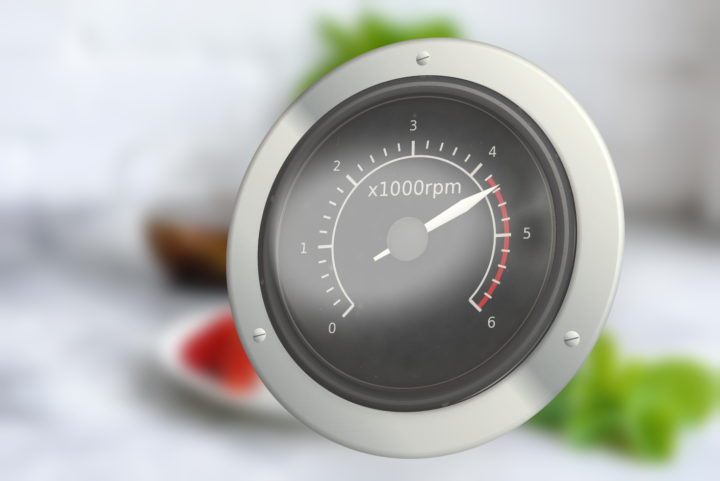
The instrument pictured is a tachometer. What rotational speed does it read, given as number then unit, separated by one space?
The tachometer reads 4400 rpm
